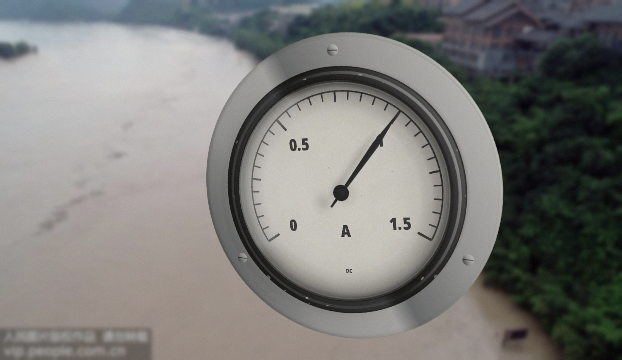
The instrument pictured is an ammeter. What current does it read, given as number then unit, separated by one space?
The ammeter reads 1 A
